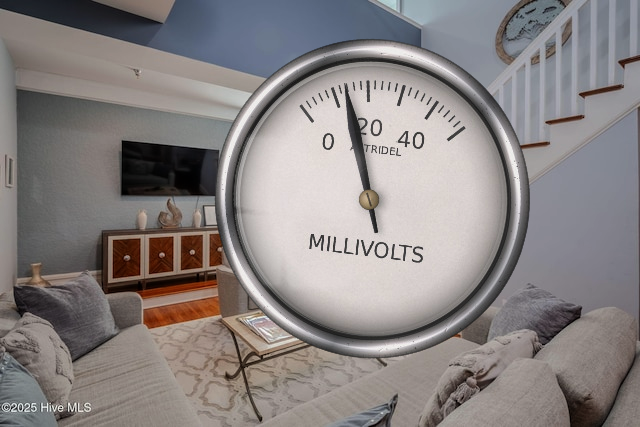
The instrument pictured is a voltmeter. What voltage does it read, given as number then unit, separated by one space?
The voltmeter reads 14 mV
